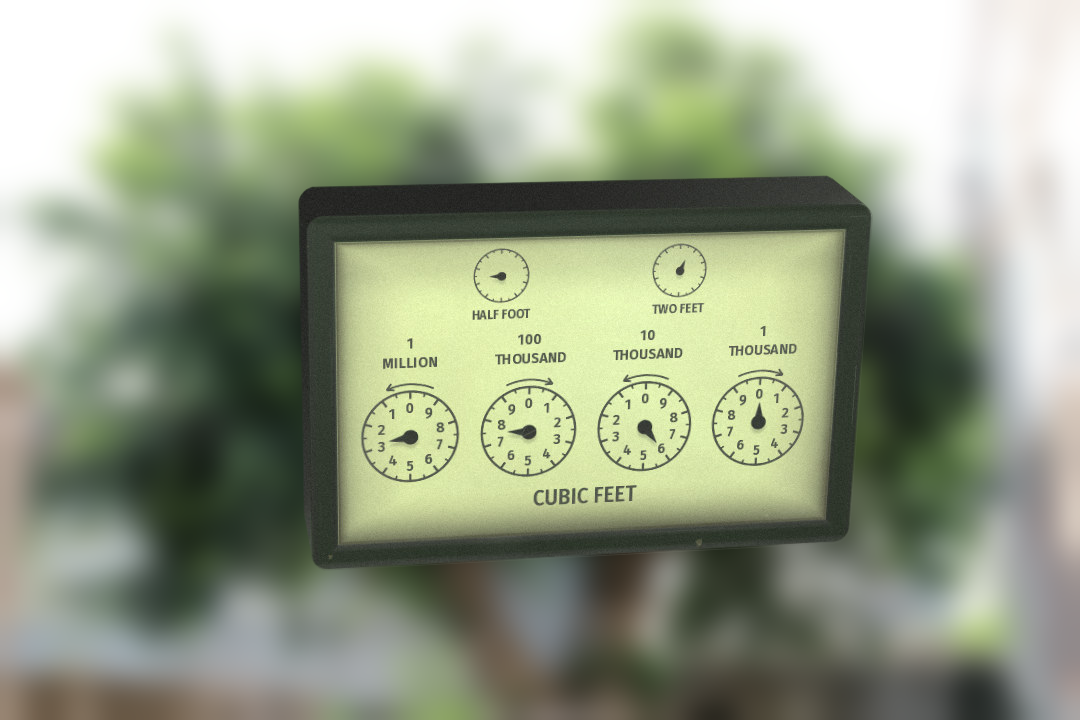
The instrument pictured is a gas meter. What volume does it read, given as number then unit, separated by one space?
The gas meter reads 276000 ft³
